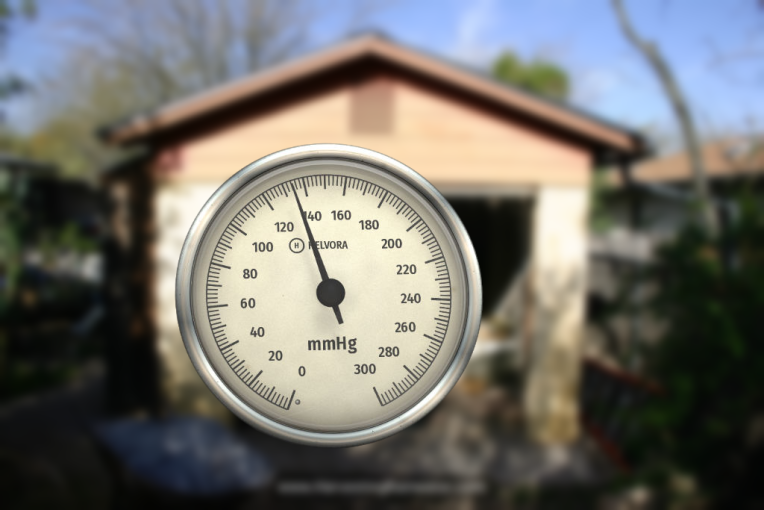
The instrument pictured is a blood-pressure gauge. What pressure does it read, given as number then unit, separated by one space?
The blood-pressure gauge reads 134 mmHg
